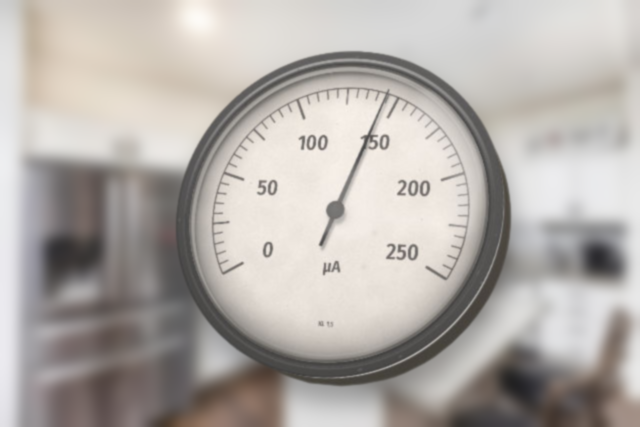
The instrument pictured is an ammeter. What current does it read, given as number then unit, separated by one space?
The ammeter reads 145 µA
